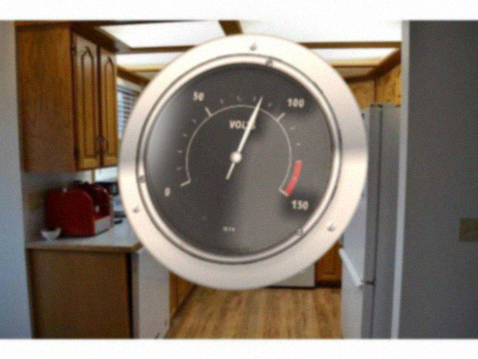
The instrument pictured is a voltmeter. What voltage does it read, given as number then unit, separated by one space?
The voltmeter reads 85 V
